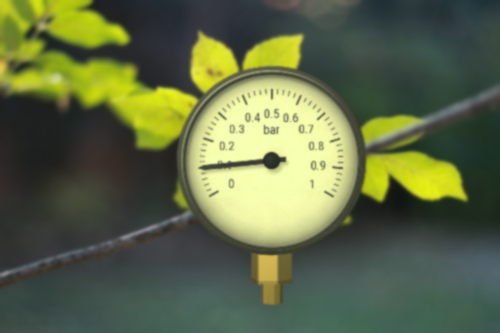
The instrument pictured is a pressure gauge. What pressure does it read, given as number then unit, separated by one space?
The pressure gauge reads 0.1 bar
